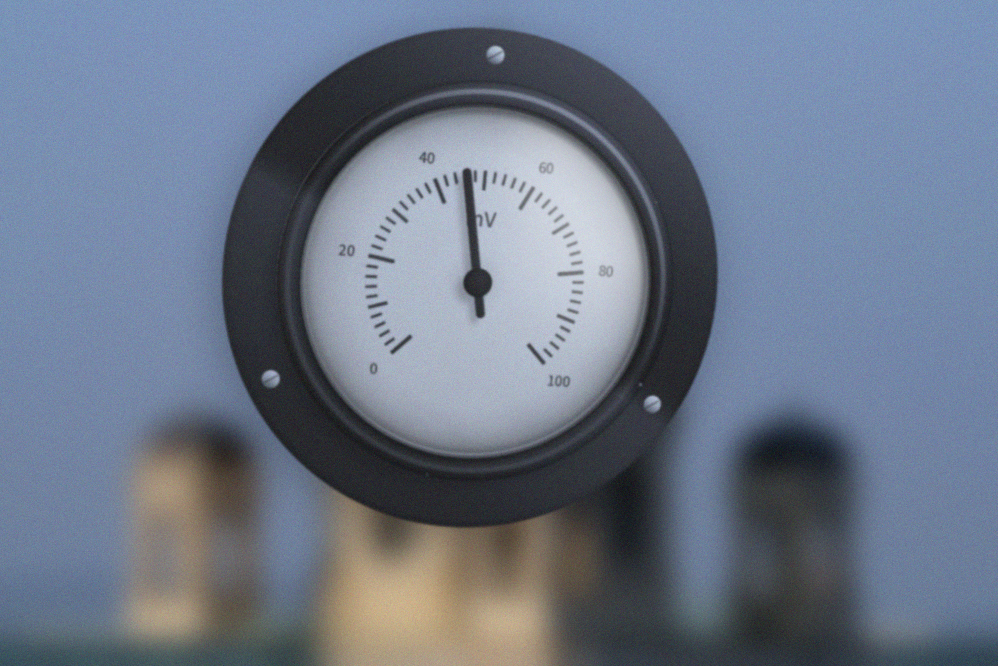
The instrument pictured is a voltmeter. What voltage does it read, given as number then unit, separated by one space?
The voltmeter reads 46 mV
